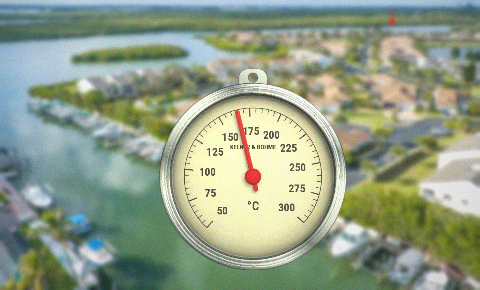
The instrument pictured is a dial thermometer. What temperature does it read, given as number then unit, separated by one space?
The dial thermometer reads 165 °C
